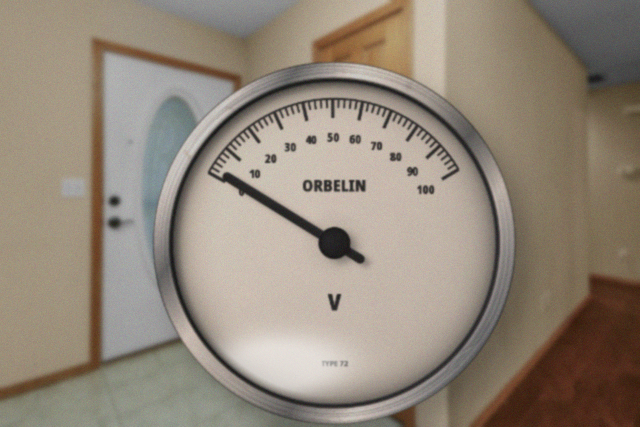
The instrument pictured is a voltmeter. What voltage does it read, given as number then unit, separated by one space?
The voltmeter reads 2 V
